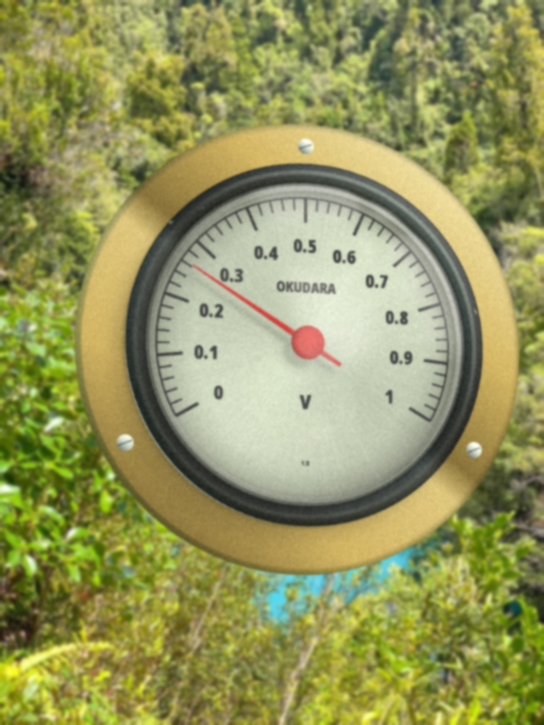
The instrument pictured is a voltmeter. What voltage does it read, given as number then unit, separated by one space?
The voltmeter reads 0.26 V
